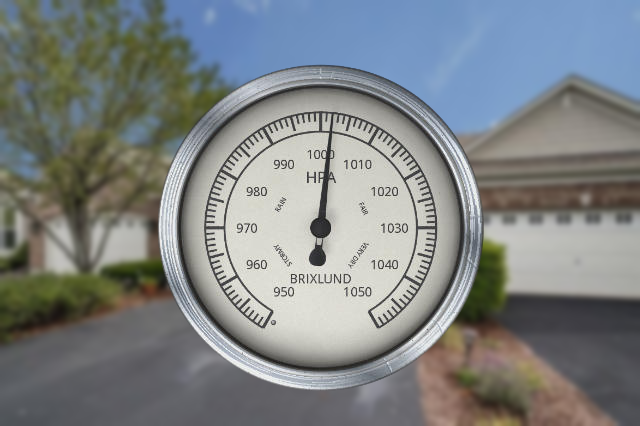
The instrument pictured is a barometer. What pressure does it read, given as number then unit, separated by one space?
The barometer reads 1002 hPa
